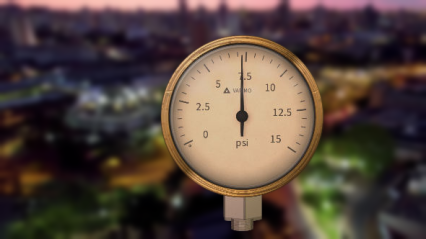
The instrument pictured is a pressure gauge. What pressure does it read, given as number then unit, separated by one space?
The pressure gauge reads 7.25 psi
